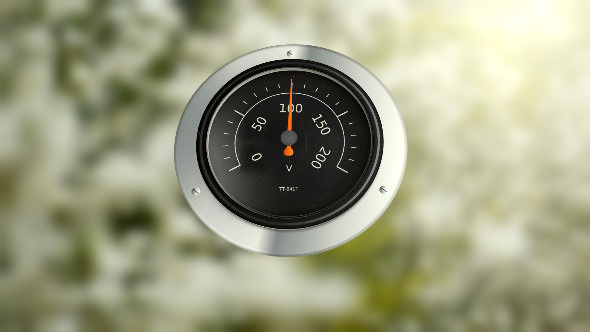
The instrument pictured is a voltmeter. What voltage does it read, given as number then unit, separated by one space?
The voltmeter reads 100 V
